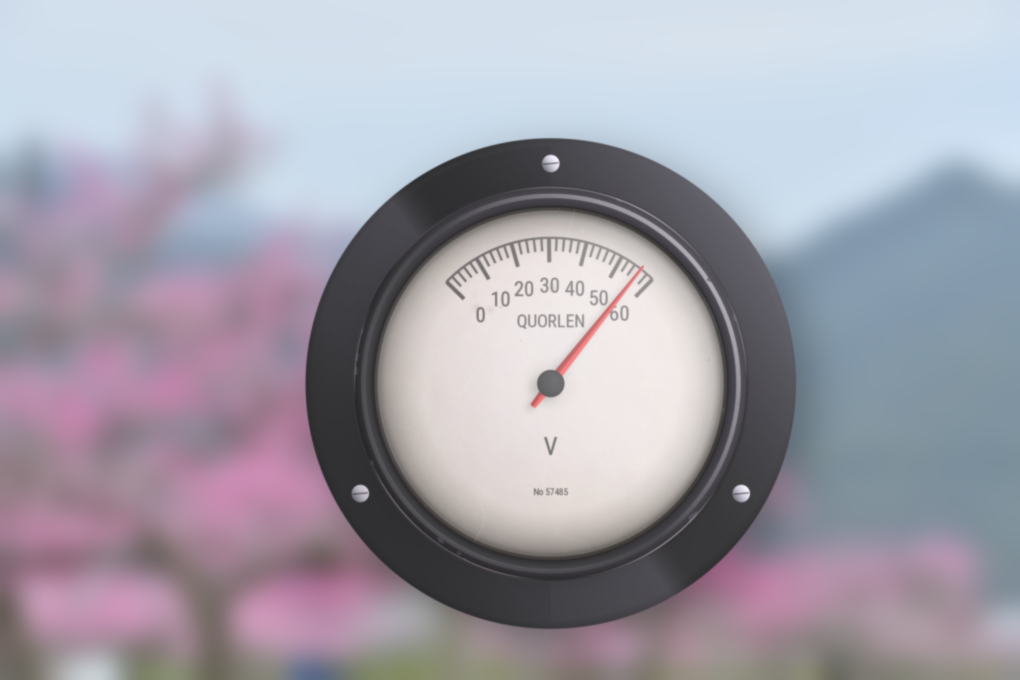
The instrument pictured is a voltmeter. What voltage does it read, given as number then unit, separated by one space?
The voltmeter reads 56 V
